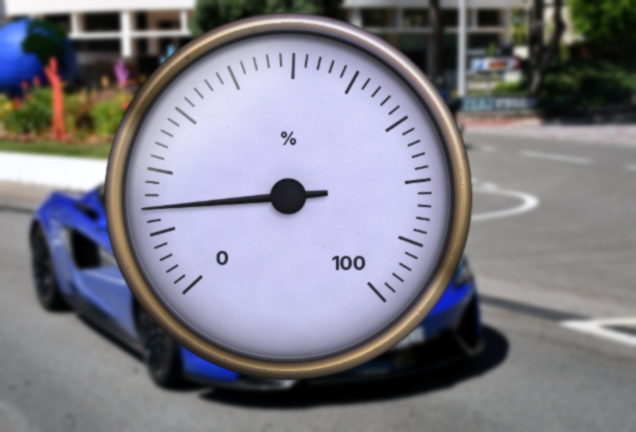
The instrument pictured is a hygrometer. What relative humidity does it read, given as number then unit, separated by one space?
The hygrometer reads 14 %
